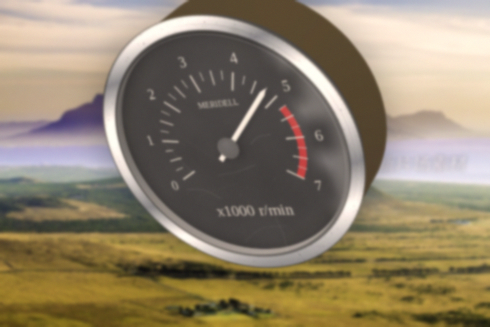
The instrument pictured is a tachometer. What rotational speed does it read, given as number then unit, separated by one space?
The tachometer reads 4750 rpm
